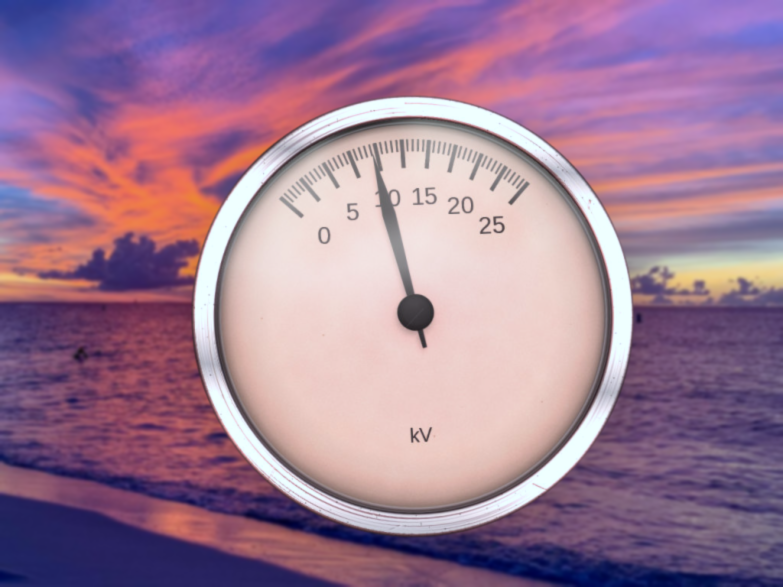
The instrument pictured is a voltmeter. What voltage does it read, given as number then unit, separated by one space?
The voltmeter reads 9.5 kV
